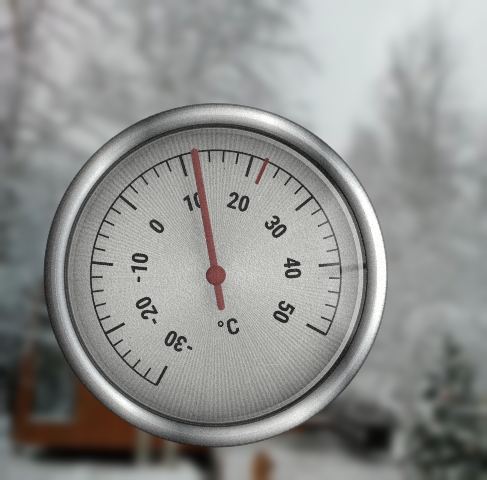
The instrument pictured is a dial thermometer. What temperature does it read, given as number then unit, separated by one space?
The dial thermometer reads 12 °C
